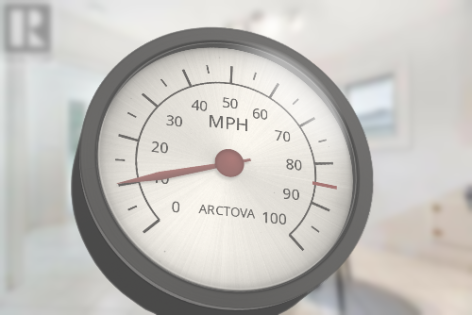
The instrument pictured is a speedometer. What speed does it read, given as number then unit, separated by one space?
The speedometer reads 10 mph
